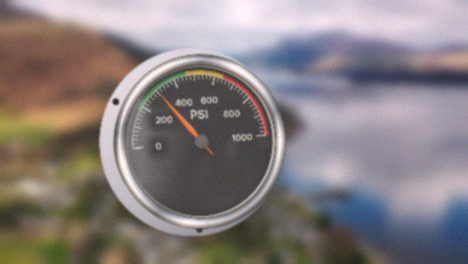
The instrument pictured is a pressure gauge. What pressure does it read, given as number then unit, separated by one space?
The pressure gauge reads 300 psi
